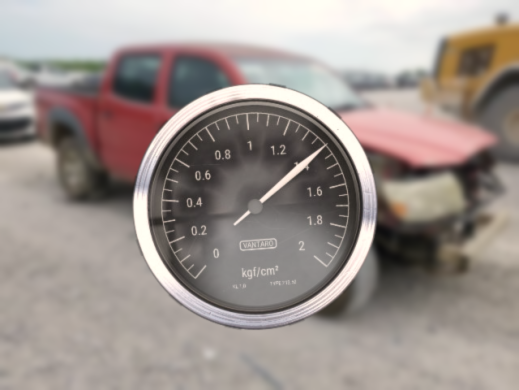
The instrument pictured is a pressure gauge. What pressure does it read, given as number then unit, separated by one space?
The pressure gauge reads 1.4 kg/cm²
